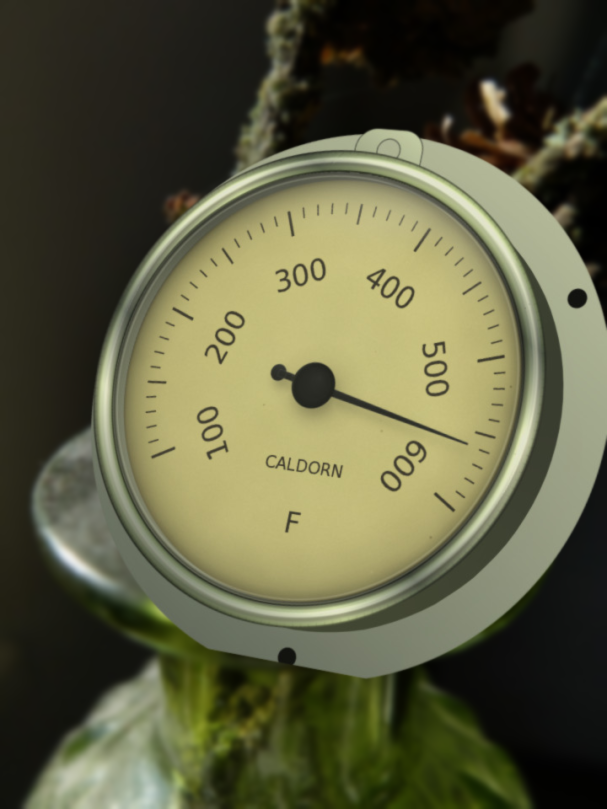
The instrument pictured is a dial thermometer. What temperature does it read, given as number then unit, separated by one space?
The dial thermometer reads 560 °F
